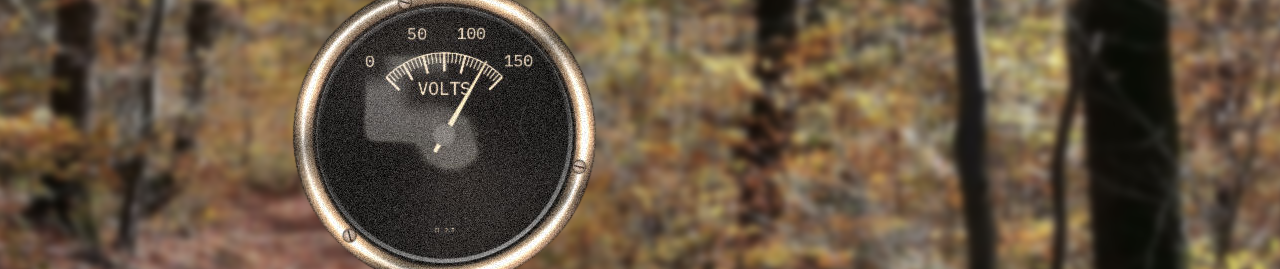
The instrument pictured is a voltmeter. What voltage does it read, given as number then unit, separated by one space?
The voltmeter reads 125 V
